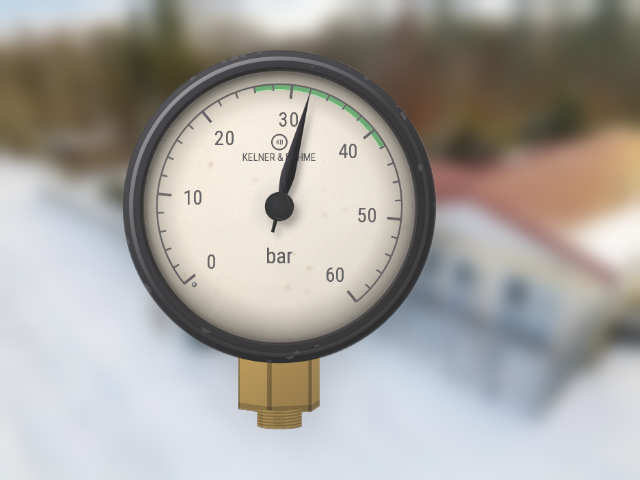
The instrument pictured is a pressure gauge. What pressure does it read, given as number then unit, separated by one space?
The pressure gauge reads 32 bar
